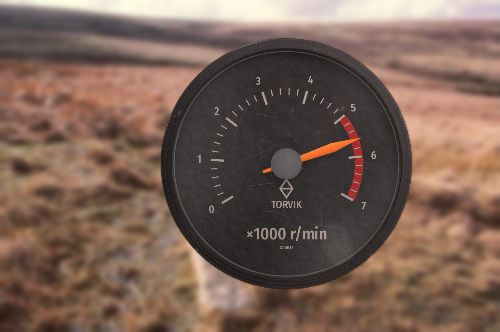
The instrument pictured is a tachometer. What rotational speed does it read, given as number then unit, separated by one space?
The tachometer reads 5600 rpm
